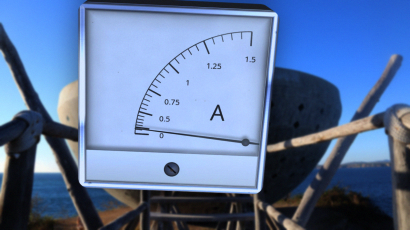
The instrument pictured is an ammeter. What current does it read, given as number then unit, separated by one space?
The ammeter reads 0.25 A
